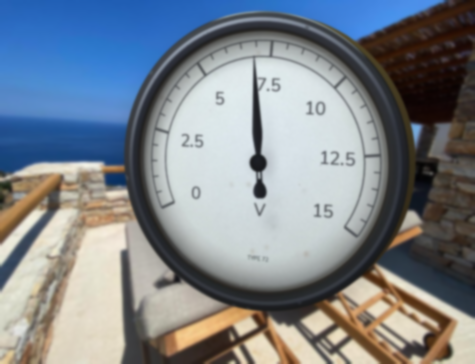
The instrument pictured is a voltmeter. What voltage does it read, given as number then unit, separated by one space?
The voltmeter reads 7 V
